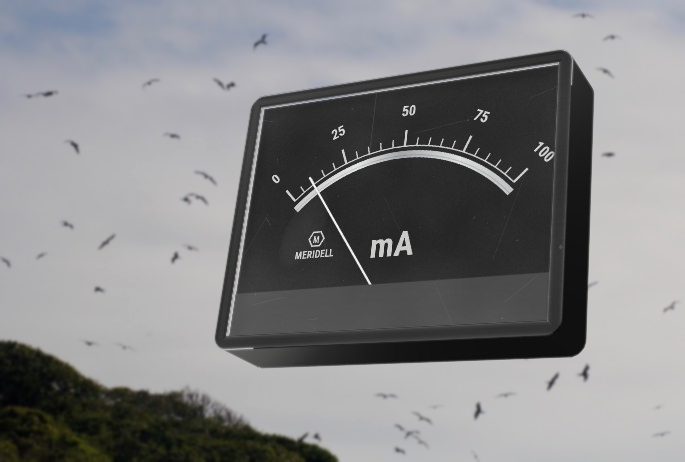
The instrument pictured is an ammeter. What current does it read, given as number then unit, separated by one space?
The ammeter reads 10 mA
